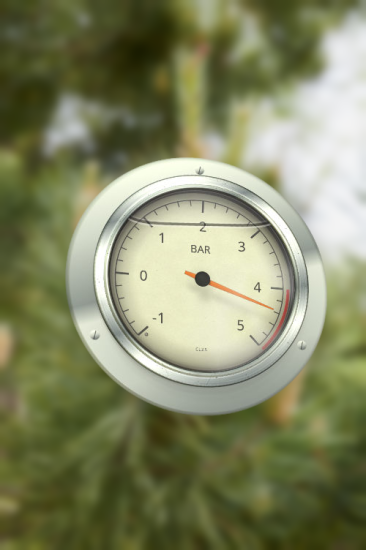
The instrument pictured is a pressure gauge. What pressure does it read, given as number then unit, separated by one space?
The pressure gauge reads 4.4 bar
